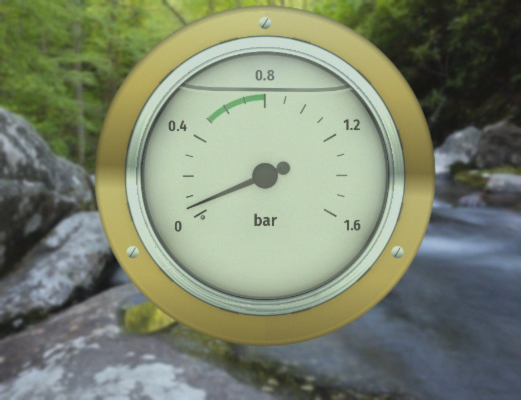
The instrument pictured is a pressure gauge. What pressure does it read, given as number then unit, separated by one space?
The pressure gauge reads 0.05 bar
